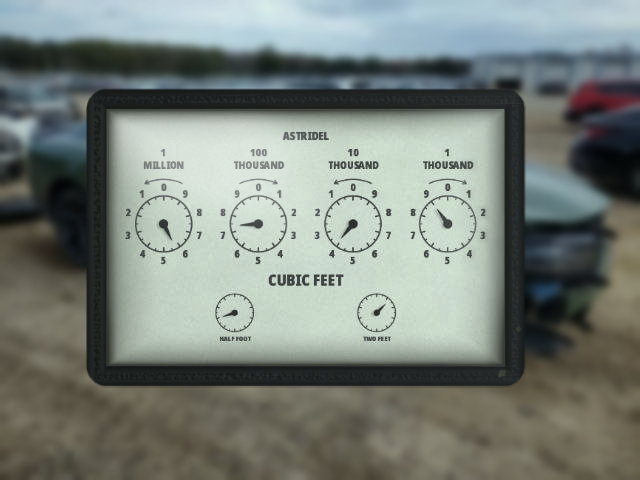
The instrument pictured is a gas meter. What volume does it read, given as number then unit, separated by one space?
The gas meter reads 573900 ft³
